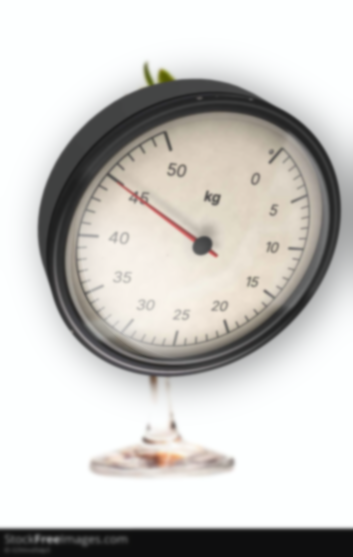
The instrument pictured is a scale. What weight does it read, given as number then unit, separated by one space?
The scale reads 45 kg
